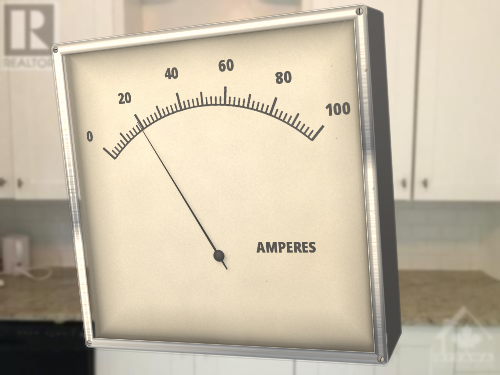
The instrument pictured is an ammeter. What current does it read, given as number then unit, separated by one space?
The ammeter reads 20 A
